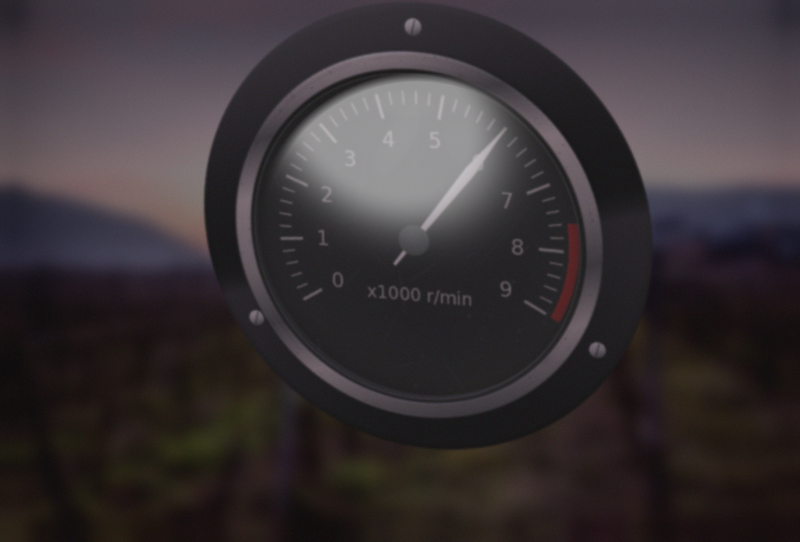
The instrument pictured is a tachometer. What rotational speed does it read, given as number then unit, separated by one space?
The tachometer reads 6000 rpm
